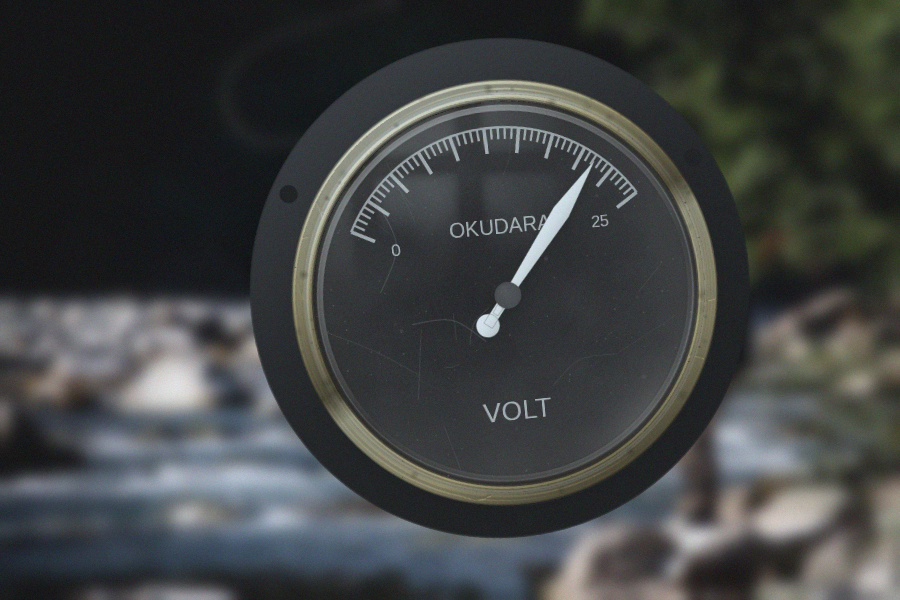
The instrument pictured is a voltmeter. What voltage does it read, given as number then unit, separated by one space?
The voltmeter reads 21 V
